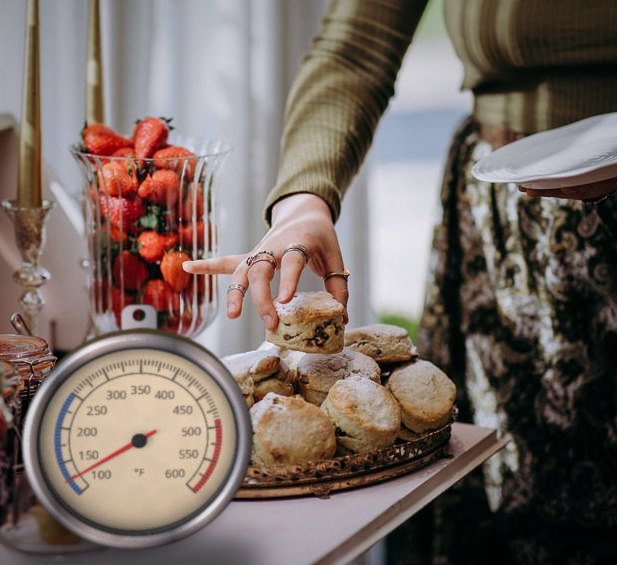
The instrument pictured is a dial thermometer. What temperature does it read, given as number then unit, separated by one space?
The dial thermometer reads 125 °F
